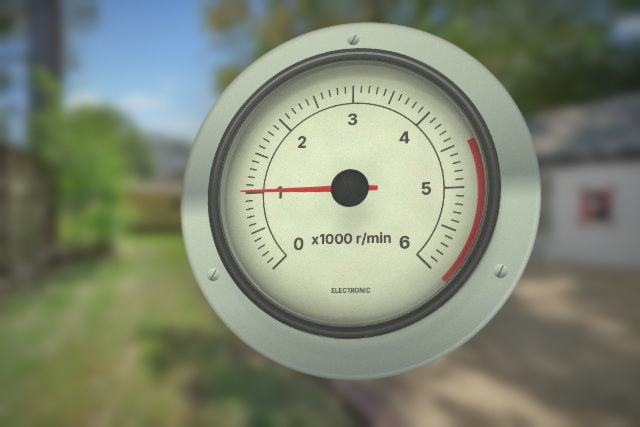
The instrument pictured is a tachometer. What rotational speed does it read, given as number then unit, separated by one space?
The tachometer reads 1000 rpm
